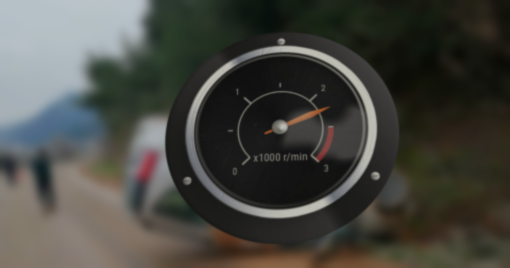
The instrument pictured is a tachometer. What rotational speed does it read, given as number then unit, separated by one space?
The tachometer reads 2250 rpm
